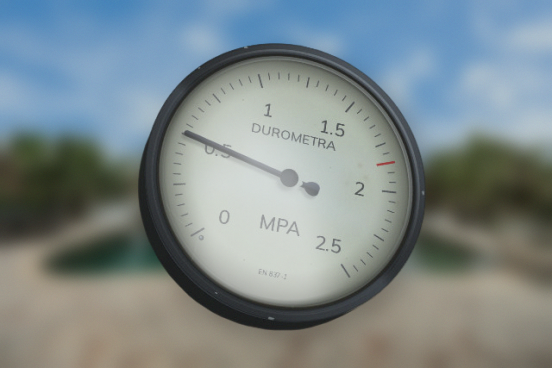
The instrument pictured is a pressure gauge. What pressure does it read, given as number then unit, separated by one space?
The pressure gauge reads 0.5 MPa
